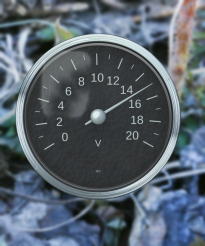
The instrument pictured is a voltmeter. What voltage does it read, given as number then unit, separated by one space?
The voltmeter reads 15 V
